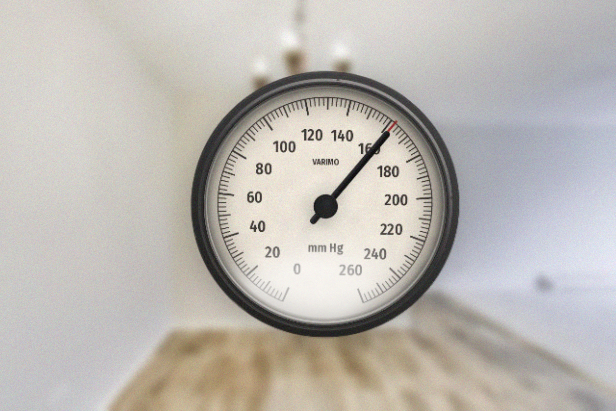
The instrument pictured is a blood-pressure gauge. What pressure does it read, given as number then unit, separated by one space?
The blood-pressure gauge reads 162 mmHg
